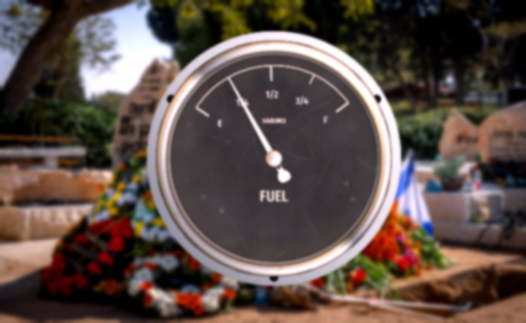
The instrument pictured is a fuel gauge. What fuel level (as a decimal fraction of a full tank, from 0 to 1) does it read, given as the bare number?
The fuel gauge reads 0.25
